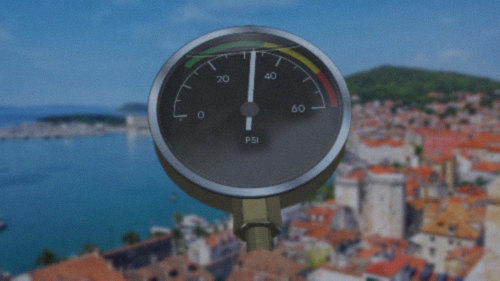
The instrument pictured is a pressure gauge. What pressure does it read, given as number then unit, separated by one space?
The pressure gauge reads 32.5 psi
